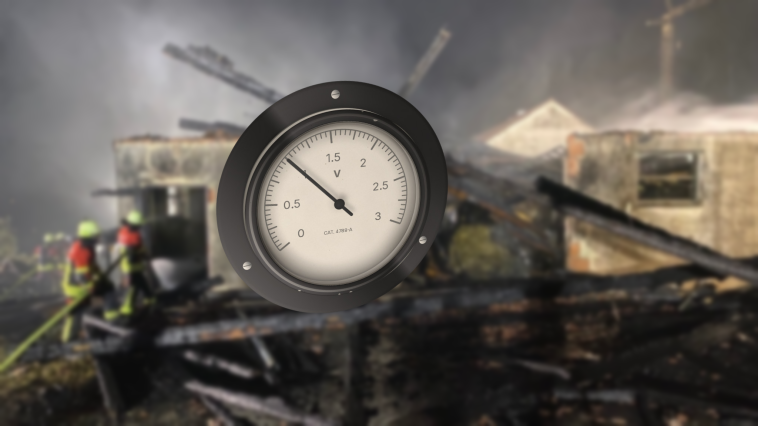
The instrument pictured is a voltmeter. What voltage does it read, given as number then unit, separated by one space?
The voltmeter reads 1 V
